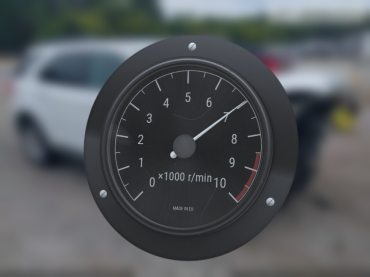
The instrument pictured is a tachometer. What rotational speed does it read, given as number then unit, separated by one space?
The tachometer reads 7000 rpm
